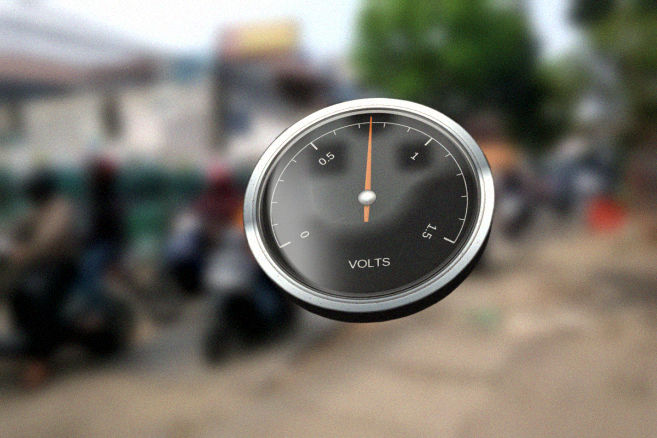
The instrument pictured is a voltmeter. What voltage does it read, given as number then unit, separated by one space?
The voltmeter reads 0.75 V
